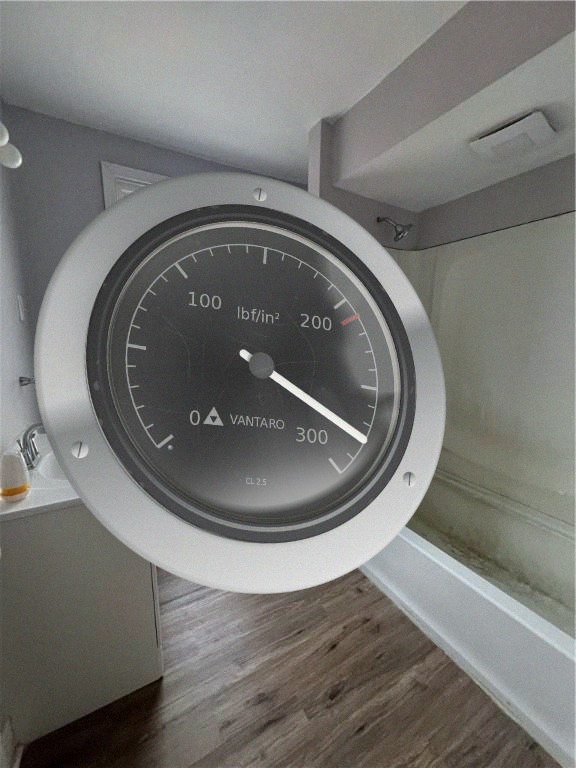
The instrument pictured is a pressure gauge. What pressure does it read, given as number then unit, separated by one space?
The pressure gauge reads 280 psi
